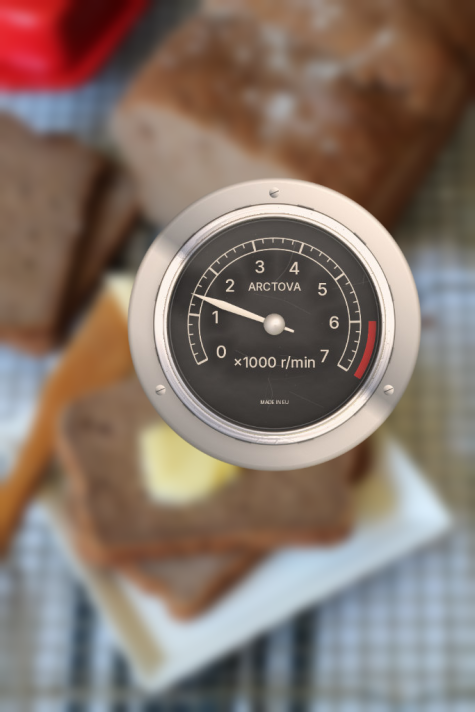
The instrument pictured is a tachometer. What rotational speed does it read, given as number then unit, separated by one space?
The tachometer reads 1400 rpm
